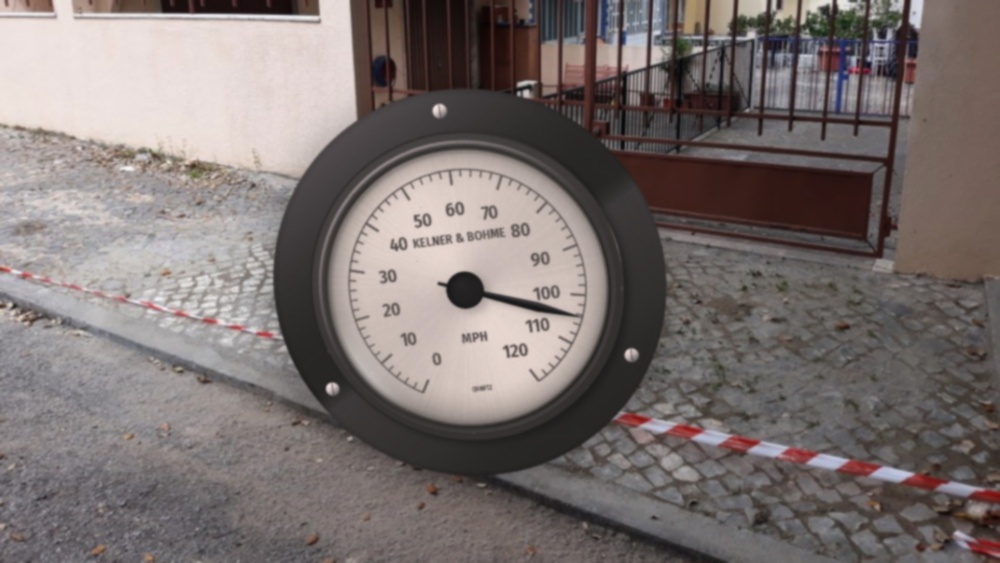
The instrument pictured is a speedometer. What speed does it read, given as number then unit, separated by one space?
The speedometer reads 104 mph
